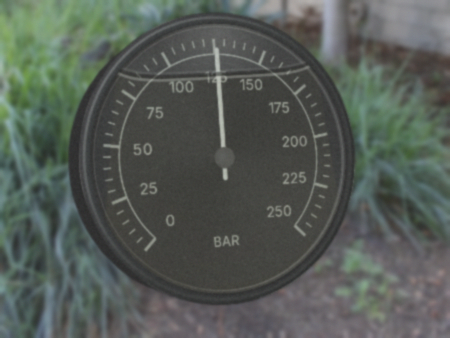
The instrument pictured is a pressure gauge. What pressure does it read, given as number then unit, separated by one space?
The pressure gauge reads 125 bar
